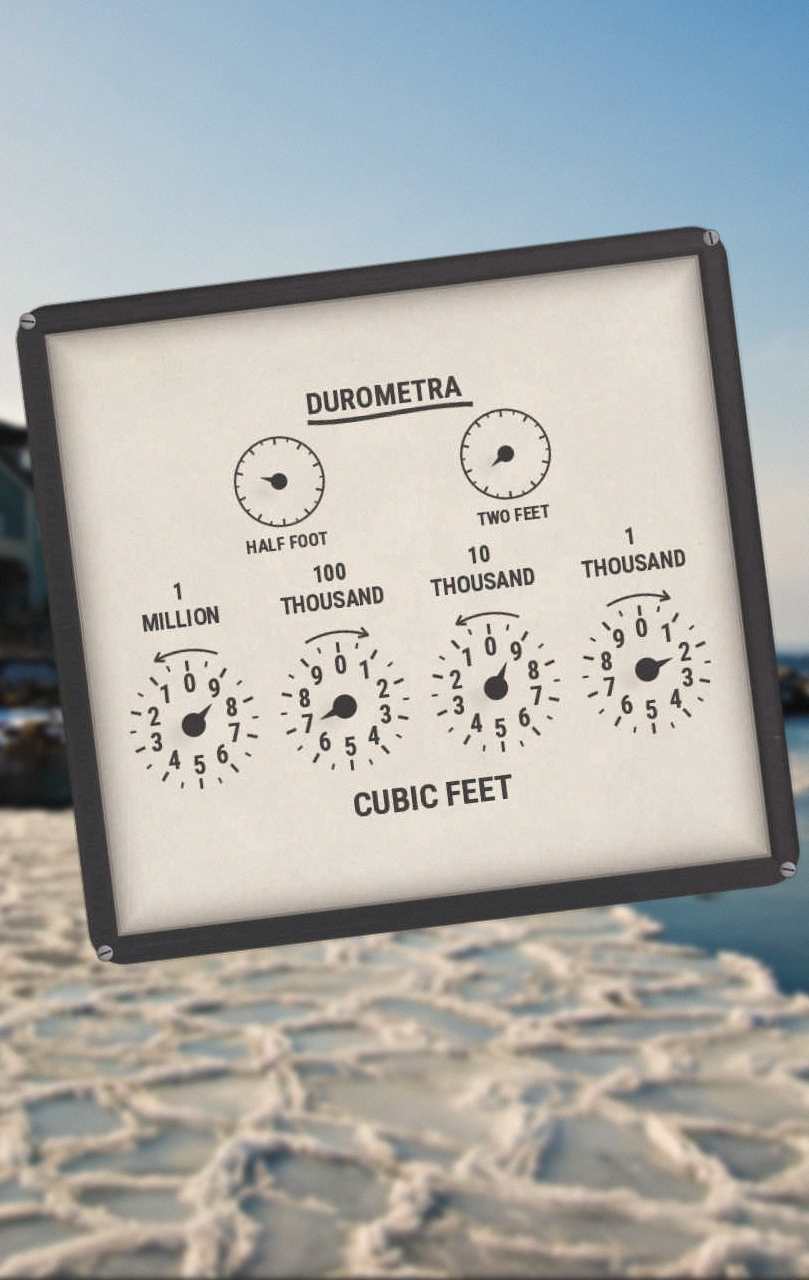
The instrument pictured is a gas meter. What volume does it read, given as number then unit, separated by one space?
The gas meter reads 869200 ft³
